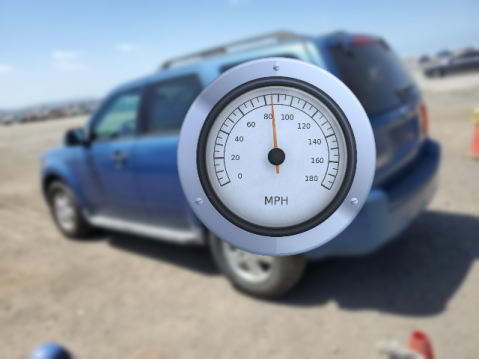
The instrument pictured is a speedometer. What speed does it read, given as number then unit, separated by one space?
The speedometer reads 85 mph
